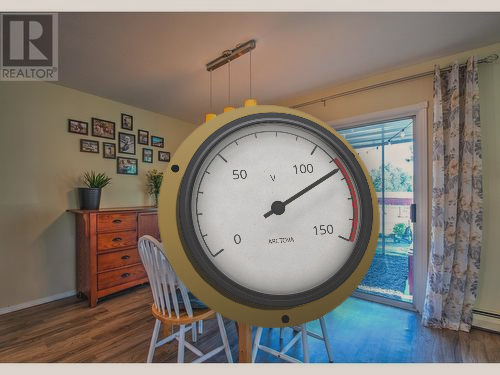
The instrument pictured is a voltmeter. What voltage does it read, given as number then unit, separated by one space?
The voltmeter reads 115 V
